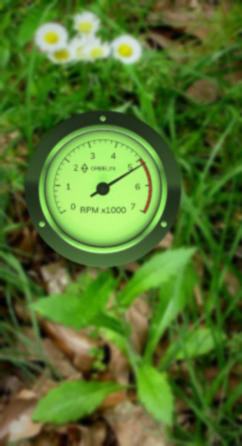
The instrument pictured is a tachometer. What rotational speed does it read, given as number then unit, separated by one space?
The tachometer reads 5200 rpm
